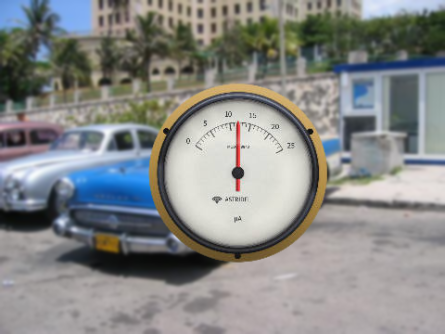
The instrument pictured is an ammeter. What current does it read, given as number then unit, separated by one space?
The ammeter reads 12 µA
